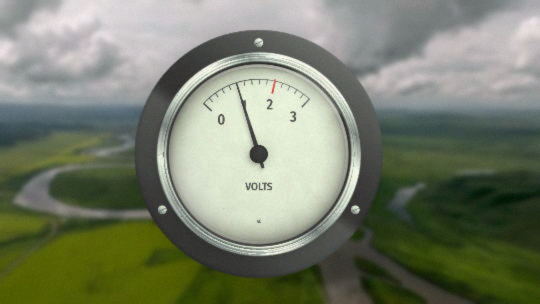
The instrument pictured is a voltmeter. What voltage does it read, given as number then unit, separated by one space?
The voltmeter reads 1 V
